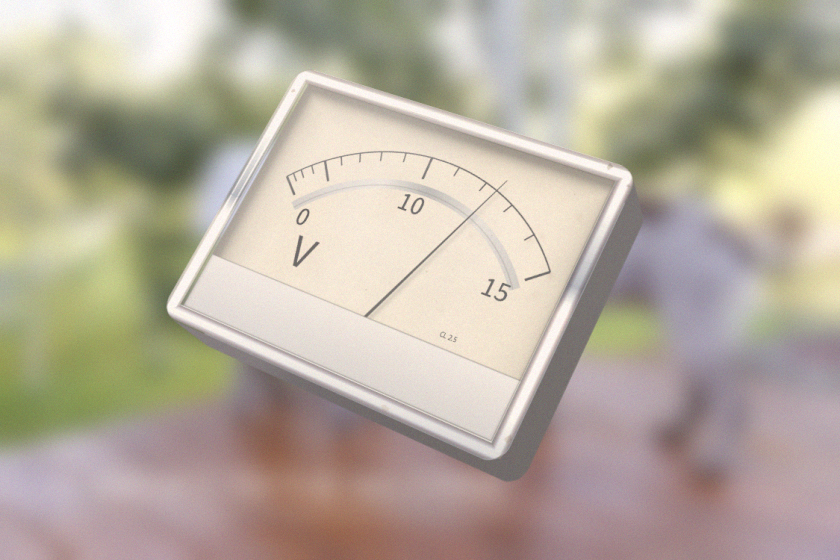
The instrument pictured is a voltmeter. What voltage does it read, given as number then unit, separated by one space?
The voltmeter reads 12.5 V
